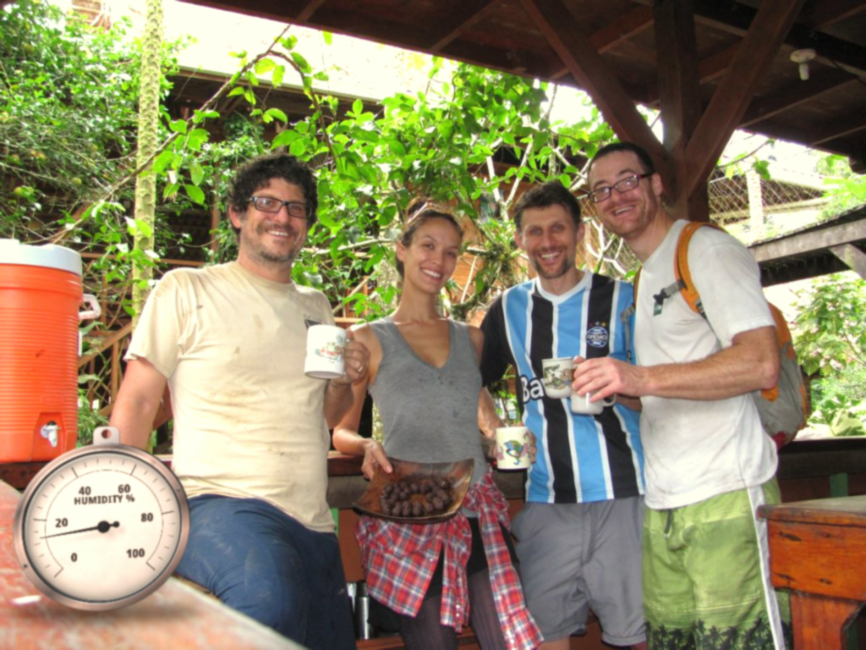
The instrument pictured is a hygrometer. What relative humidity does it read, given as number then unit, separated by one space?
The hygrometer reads 14 %
